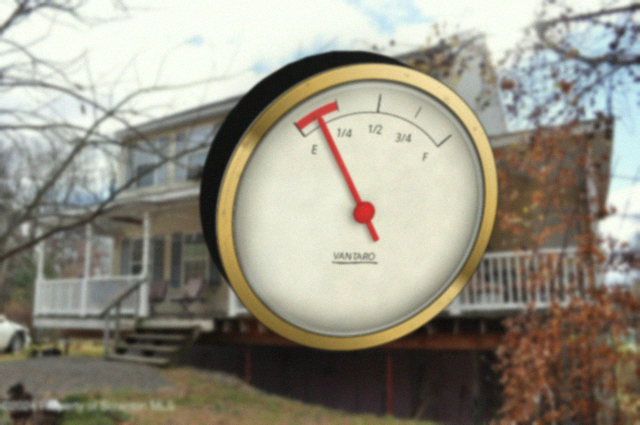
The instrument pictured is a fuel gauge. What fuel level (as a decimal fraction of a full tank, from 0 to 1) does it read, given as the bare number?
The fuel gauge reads 0.125
